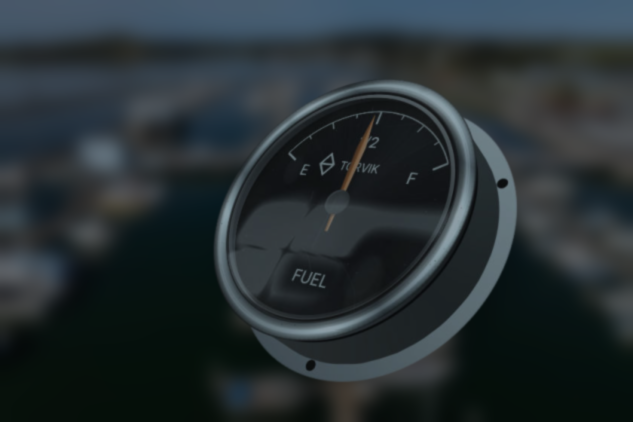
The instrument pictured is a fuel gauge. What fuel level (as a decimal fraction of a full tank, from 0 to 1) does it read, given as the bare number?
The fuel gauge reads 0.5
